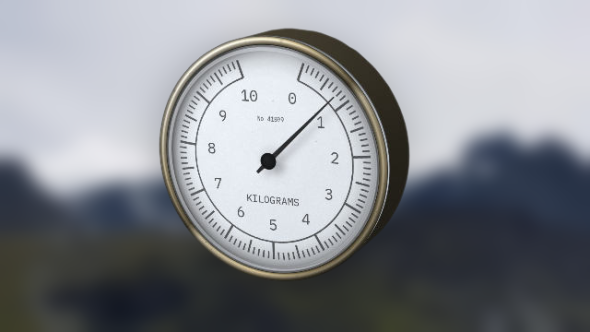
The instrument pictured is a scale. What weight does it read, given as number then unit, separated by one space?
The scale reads 0.8 kg
